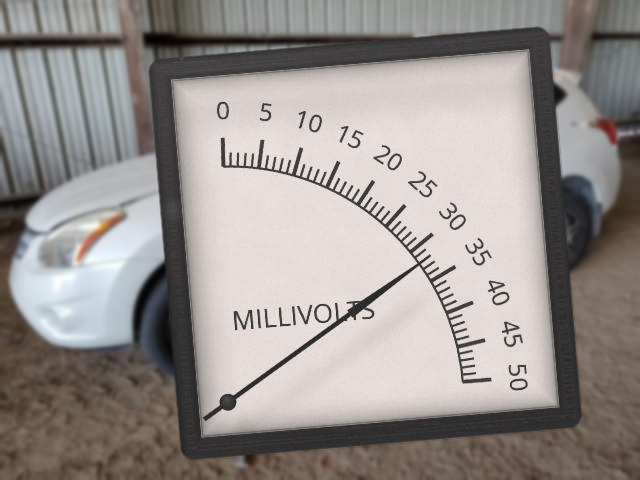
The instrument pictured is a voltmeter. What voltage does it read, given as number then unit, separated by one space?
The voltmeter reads 32 mV
